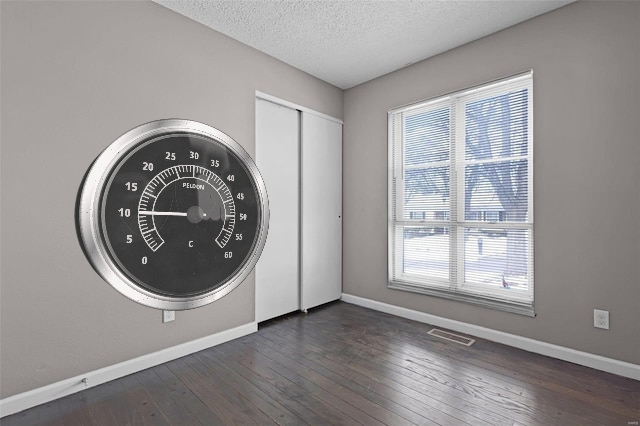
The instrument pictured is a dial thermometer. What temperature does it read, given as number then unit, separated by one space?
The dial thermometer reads 10 °C
